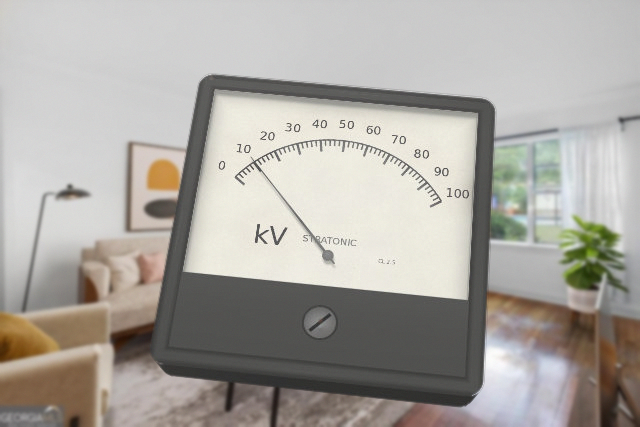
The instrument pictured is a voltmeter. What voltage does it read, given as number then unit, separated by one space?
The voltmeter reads 10 kV
